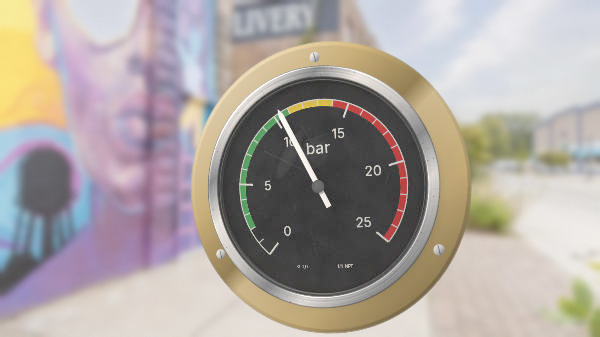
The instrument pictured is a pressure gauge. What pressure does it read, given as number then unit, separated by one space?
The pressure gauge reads 10.5 bar
